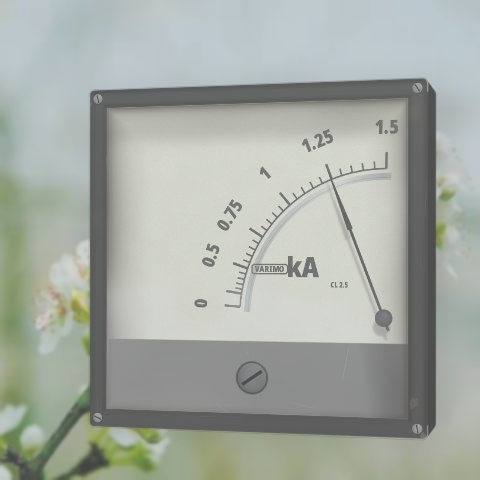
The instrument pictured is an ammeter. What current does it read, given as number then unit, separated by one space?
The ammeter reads 1.25 kA
